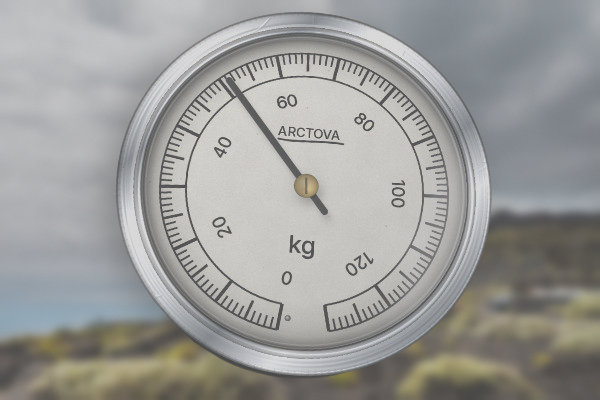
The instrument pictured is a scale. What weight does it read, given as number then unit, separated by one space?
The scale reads 51 kg
